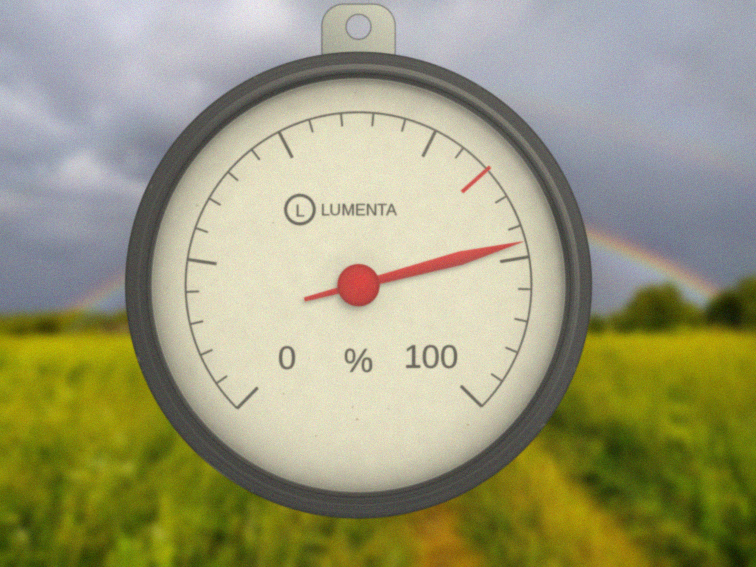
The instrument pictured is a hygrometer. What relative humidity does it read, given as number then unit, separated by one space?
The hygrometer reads 78 %
